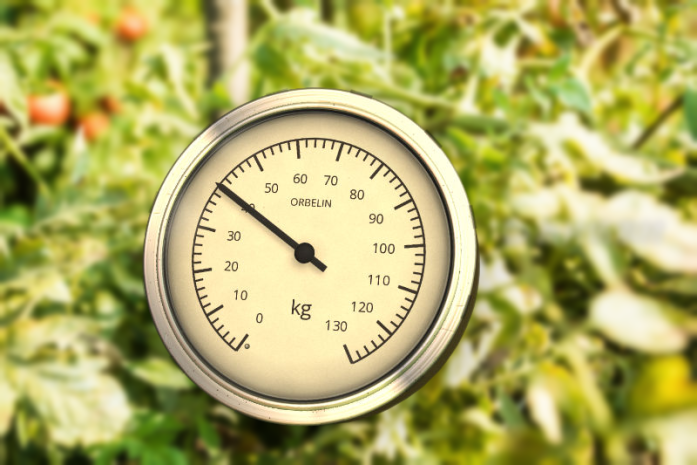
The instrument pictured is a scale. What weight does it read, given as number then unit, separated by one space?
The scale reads 40 kg
